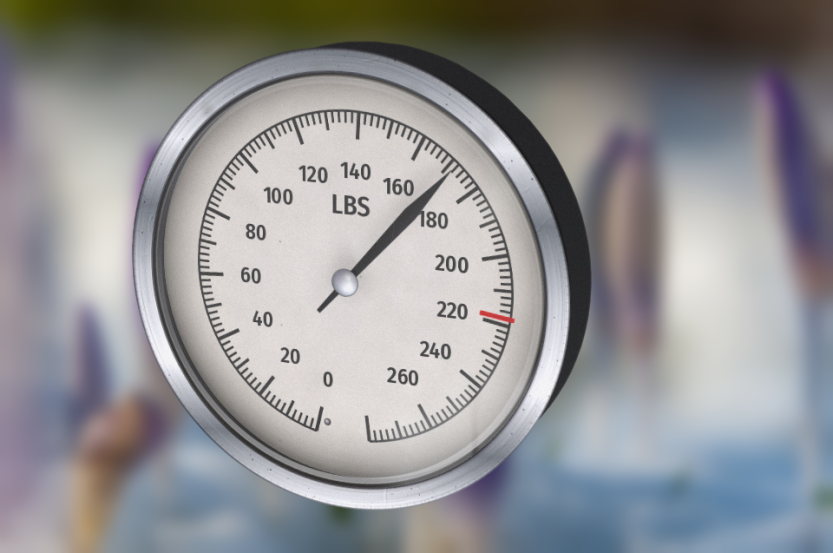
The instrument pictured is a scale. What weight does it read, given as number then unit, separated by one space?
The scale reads 172 lb
